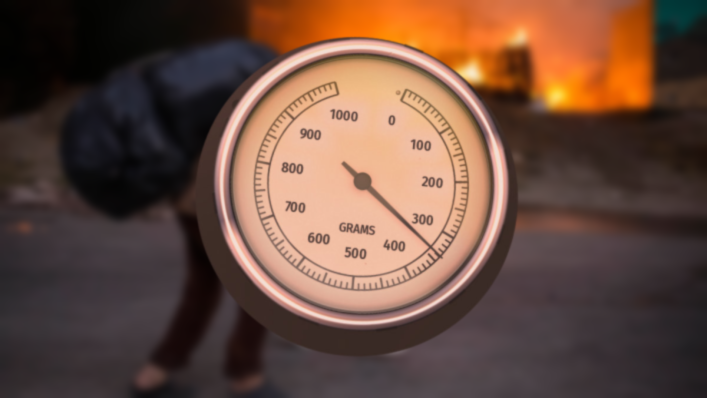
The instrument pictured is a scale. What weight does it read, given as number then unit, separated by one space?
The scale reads 340 g
